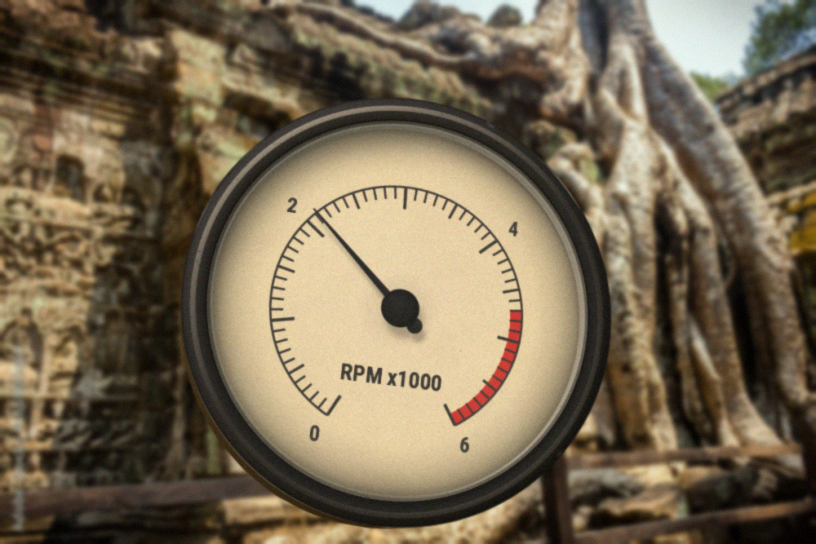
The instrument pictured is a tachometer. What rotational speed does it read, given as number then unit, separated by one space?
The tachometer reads 2100 rpm
